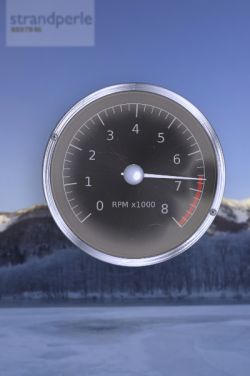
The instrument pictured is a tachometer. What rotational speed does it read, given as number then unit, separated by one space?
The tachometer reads 6700 rpm
